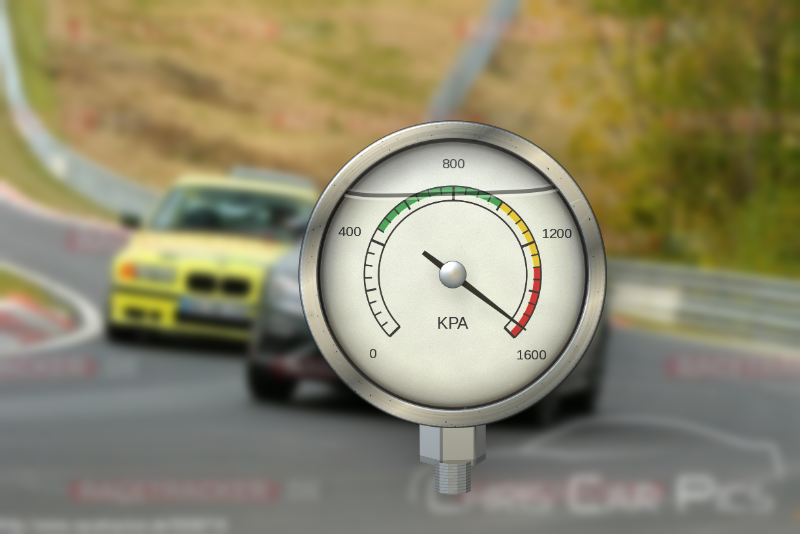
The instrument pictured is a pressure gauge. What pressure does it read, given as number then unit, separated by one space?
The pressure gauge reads 1550 kPa
